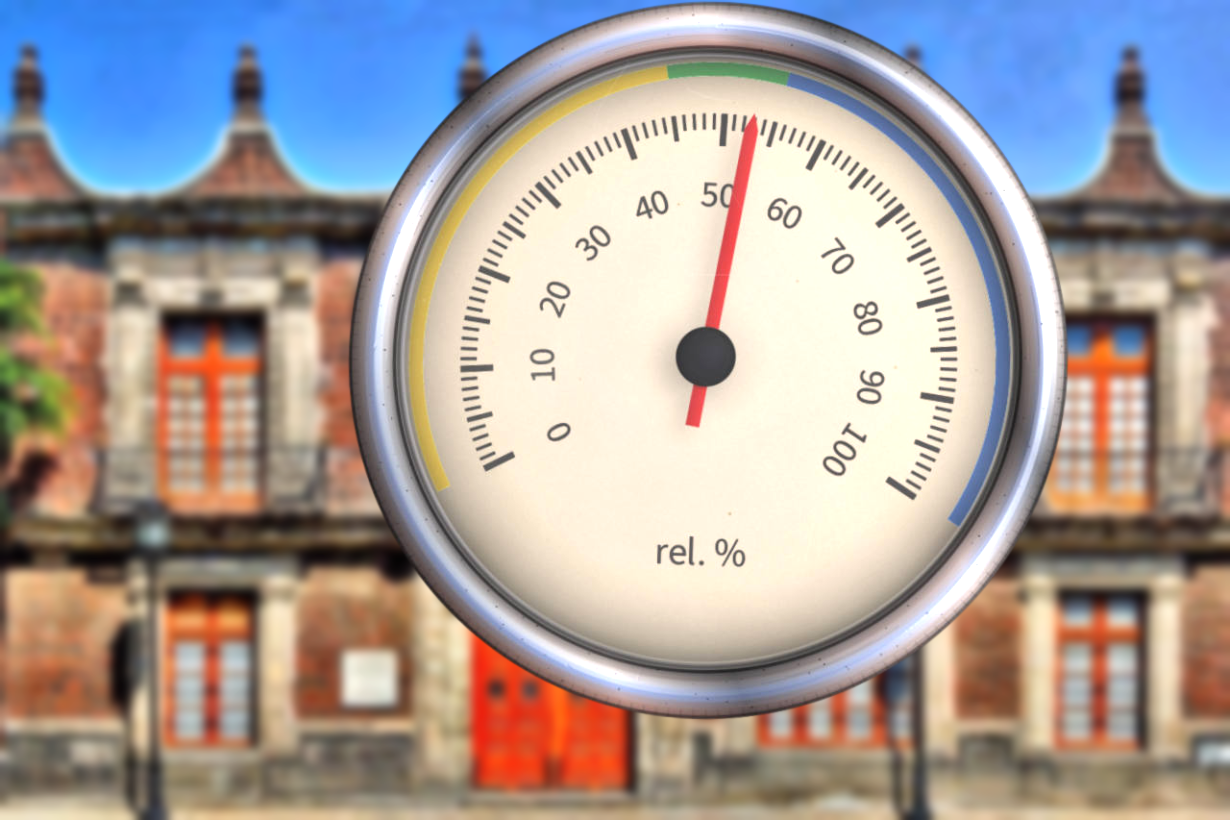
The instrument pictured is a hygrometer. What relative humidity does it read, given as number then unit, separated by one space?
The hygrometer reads 53 %
